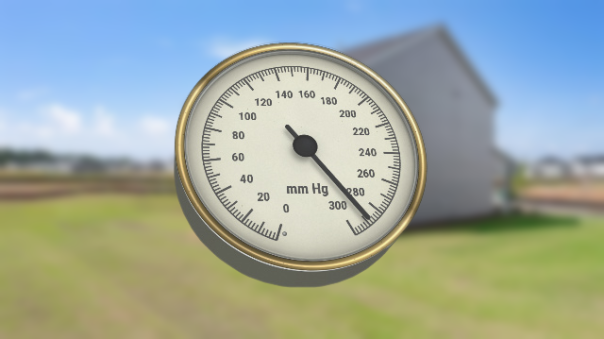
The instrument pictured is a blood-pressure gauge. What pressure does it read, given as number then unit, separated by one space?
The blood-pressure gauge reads 290 mmHg
